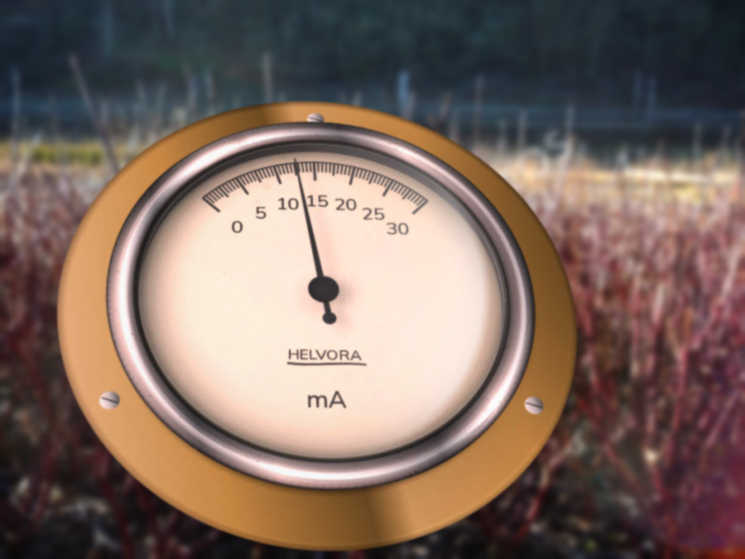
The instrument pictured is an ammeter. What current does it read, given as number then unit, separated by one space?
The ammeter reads 12.5 mA
